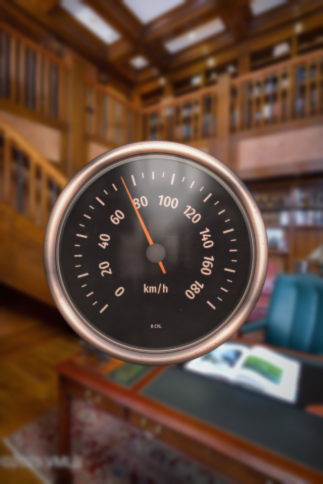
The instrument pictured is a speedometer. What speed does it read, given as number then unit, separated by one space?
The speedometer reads 75 km/h
